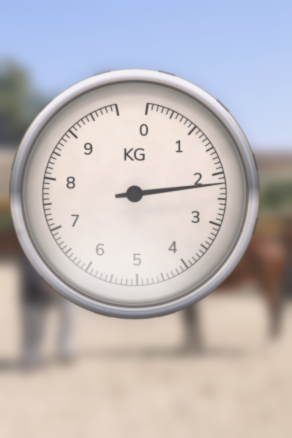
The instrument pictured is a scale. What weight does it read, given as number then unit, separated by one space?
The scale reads 2.2 kg
